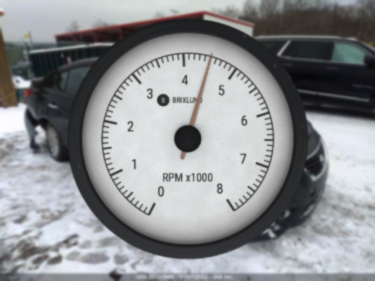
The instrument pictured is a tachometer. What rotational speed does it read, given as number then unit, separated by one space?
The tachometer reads 4500 rpm
